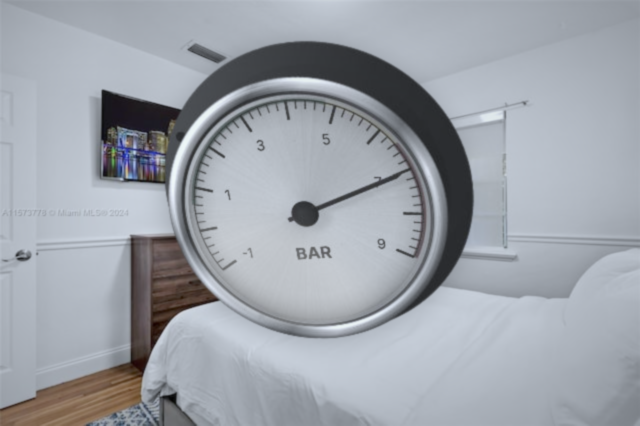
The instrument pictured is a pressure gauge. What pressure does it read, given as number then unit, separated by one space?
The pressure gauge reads 7 bar
